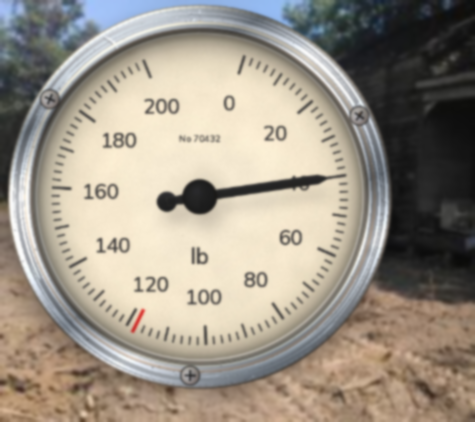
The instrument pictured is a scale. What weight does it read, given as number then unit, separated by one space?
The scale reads 40 lb
